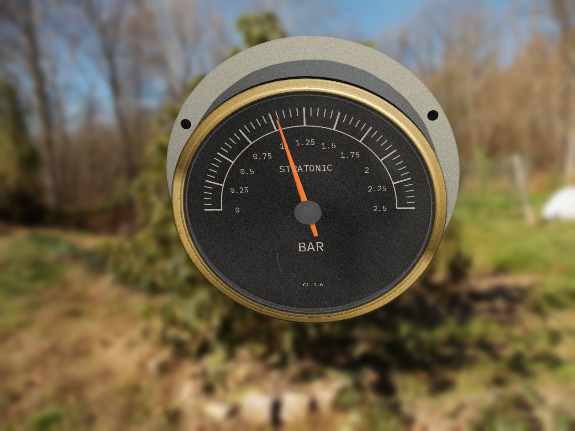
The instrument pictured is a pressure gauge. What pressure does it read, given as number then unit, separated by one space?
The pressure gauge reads 1.05 bar
